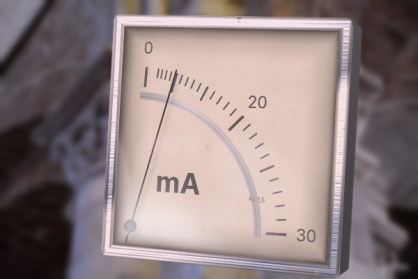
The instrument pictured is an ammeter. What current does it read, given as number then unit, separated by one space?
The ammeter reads 10 mA
